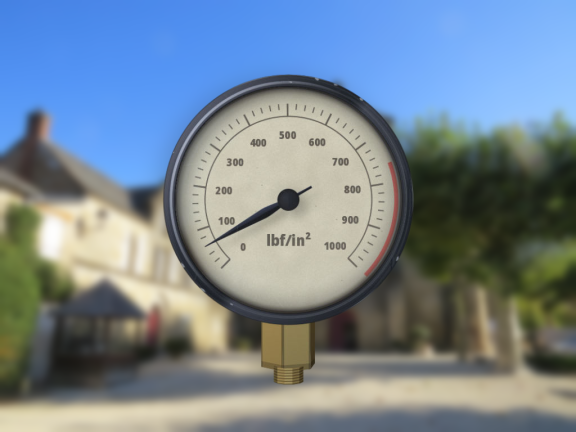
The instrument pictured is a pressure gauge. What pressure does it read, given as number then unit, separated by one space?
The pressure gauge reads 60 psi
